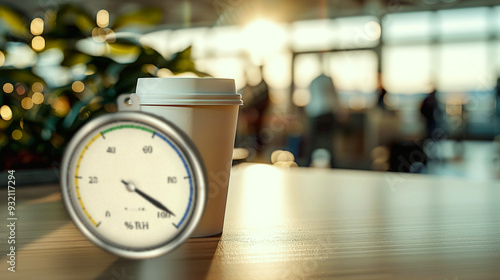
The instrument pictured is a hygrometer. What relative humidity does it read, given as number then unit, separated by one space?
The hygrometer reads 96 %
